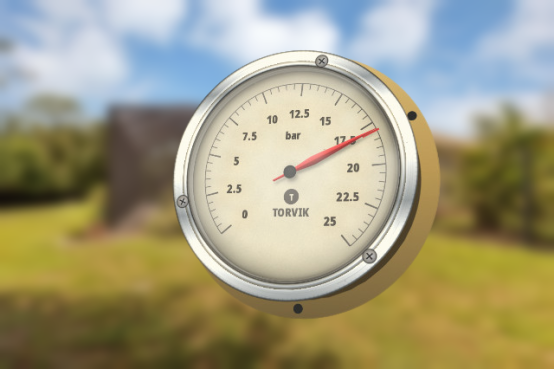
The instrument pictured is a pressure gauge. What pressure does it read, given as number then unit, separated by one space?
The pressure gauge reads 18 bar
